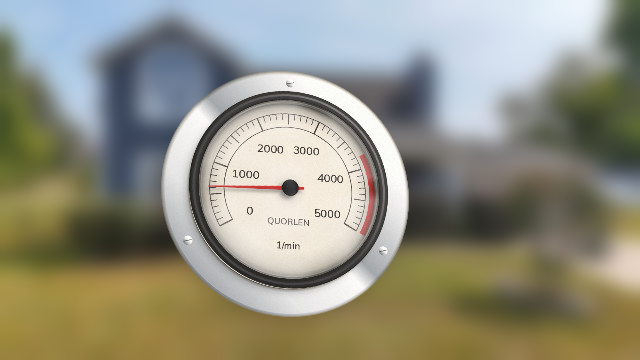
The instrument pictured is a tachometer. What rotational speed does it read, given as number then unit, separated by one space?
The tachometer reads 600 rpm
